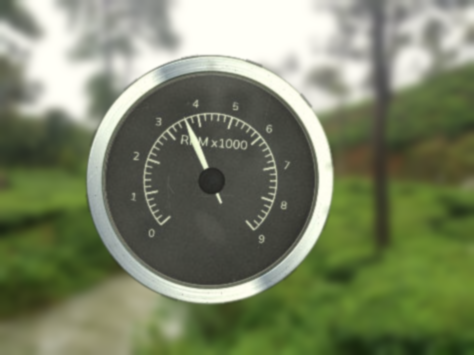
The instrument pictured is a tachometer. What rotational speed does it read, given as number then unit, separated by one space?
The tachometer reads 3600 rpm
